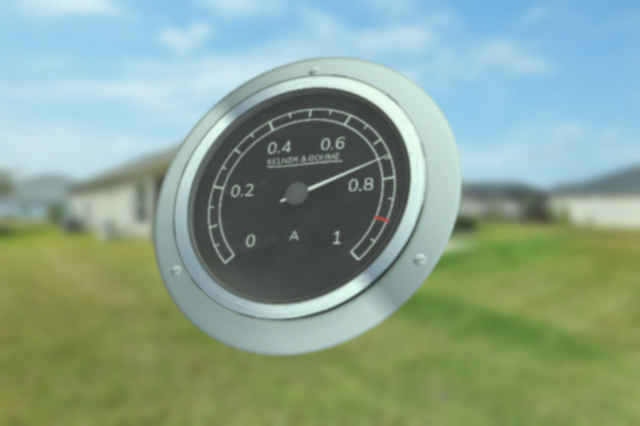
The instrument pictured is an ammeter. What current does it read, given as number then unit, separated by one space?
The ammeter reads 0.75 A
